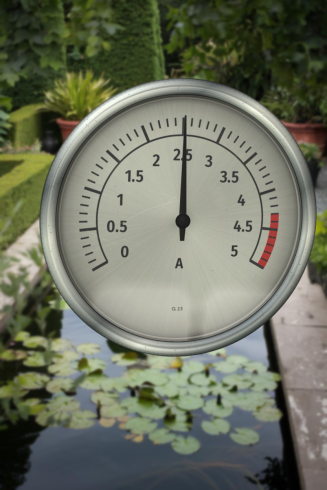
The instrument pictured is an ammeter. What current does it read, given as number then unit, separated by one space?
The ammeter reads 2.5 A
